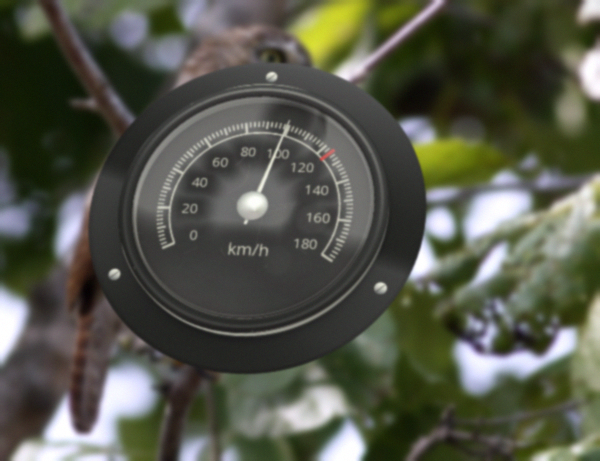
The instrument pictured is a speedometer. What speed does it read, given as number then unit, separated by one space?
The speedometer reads 100 km/h
